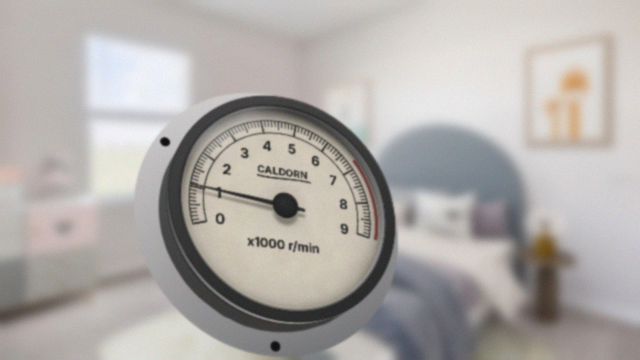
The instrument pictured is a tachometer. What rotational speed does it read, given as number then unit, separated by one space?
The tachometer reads 1000 rpm
